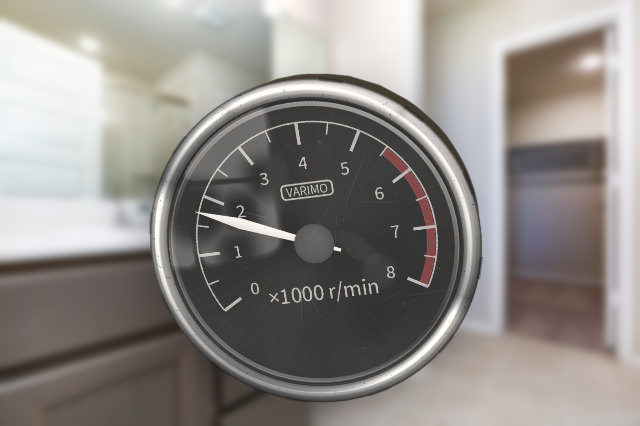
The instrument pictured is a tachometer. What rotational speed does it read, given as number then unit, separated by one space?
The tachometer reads 1750 rpm
